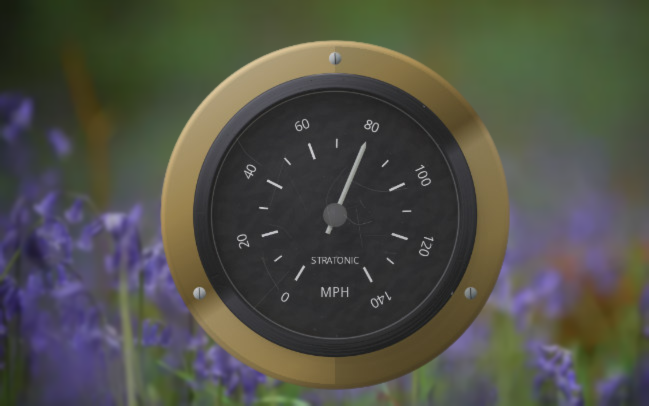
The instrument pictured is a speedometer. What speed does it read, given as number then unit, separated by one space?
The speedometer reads 80 mph
